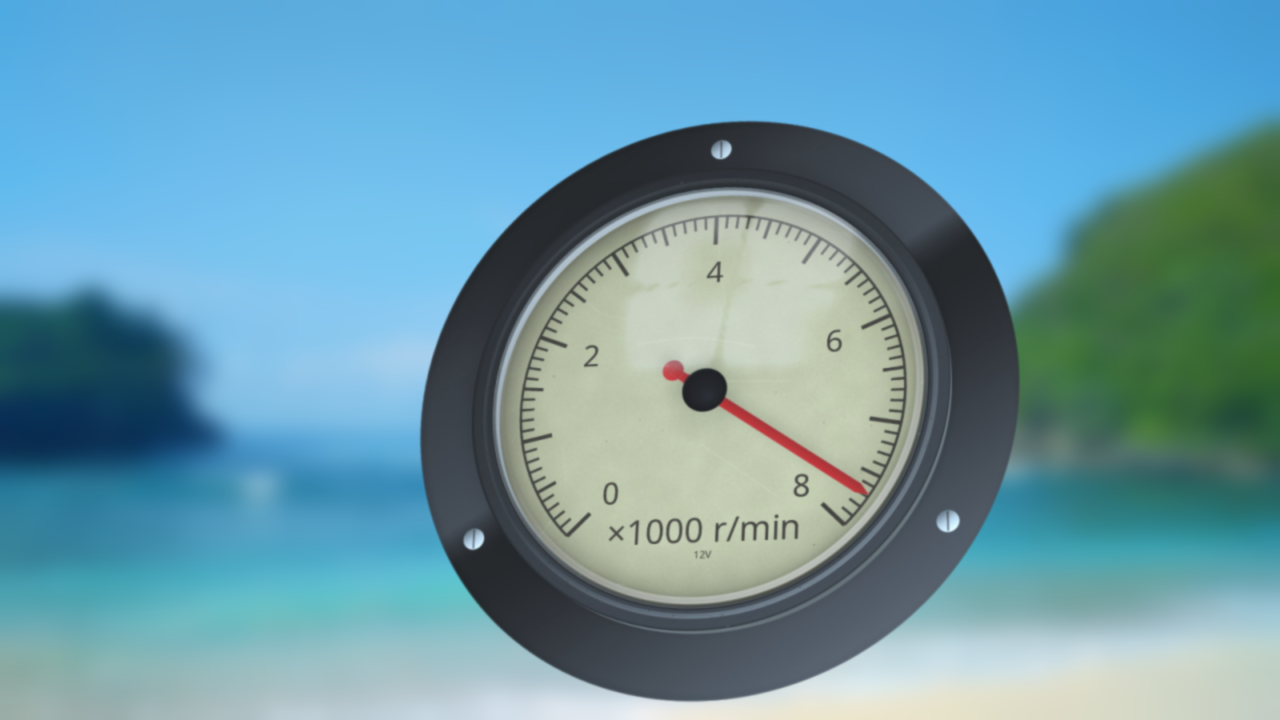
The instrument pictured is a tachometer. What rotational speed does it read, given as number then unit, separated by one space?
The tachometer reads 7700 rpm
